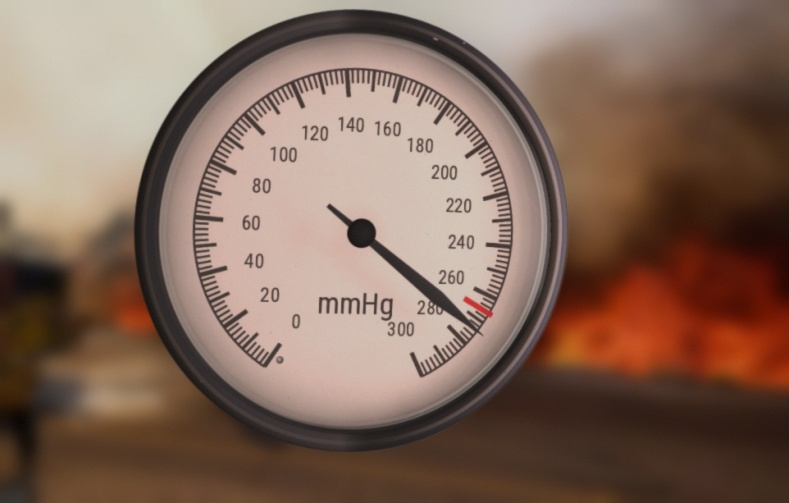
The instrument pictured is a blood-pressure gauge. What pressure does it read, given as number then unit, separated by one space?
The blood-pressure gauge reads 274 mmHg
